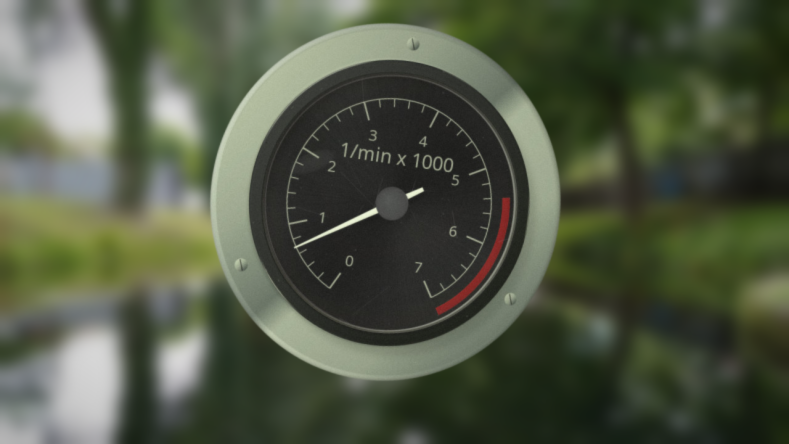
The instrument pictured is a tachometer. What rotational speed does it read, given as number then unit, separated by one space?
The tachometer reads 700 rpm
